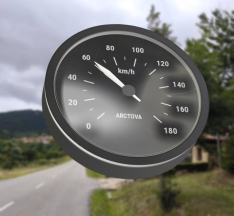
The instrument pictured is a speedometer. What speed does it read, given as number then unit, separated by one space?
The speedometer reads 60 km/h
